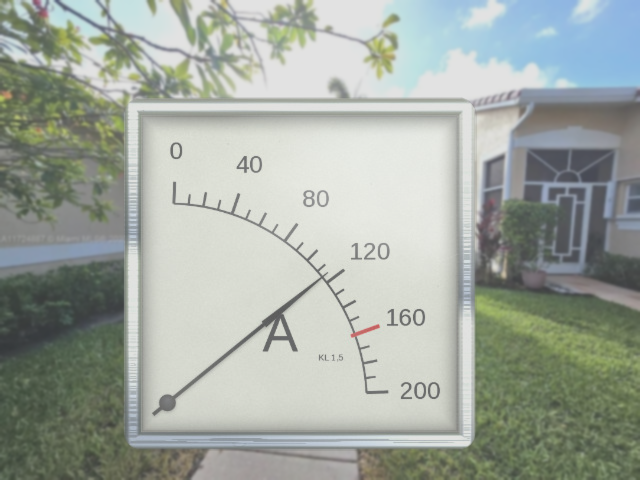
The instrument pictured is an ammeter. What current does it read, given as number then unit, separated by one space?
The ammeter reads 115 A
